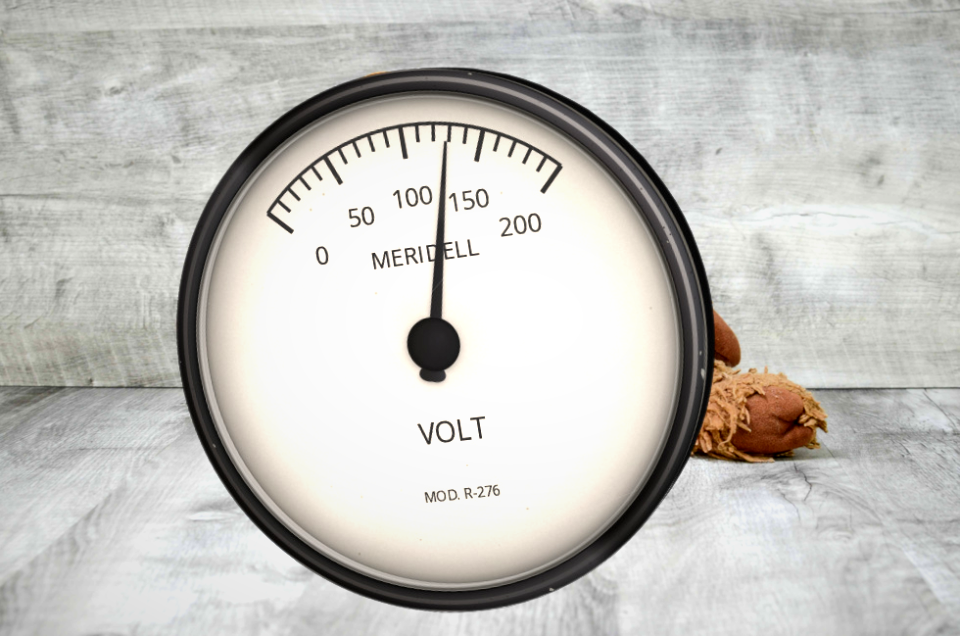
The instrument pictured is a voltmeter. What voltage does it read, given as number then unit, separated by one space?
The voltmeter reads 130 V
